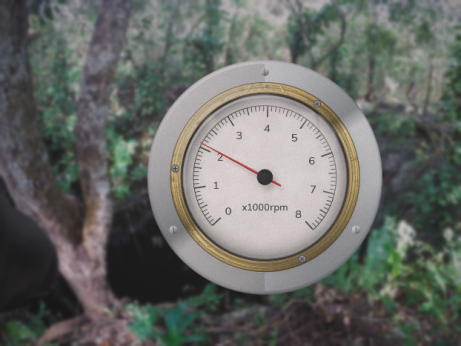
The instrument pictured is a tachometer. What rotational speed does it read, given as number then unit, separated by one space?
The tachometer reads 2100 rpm
